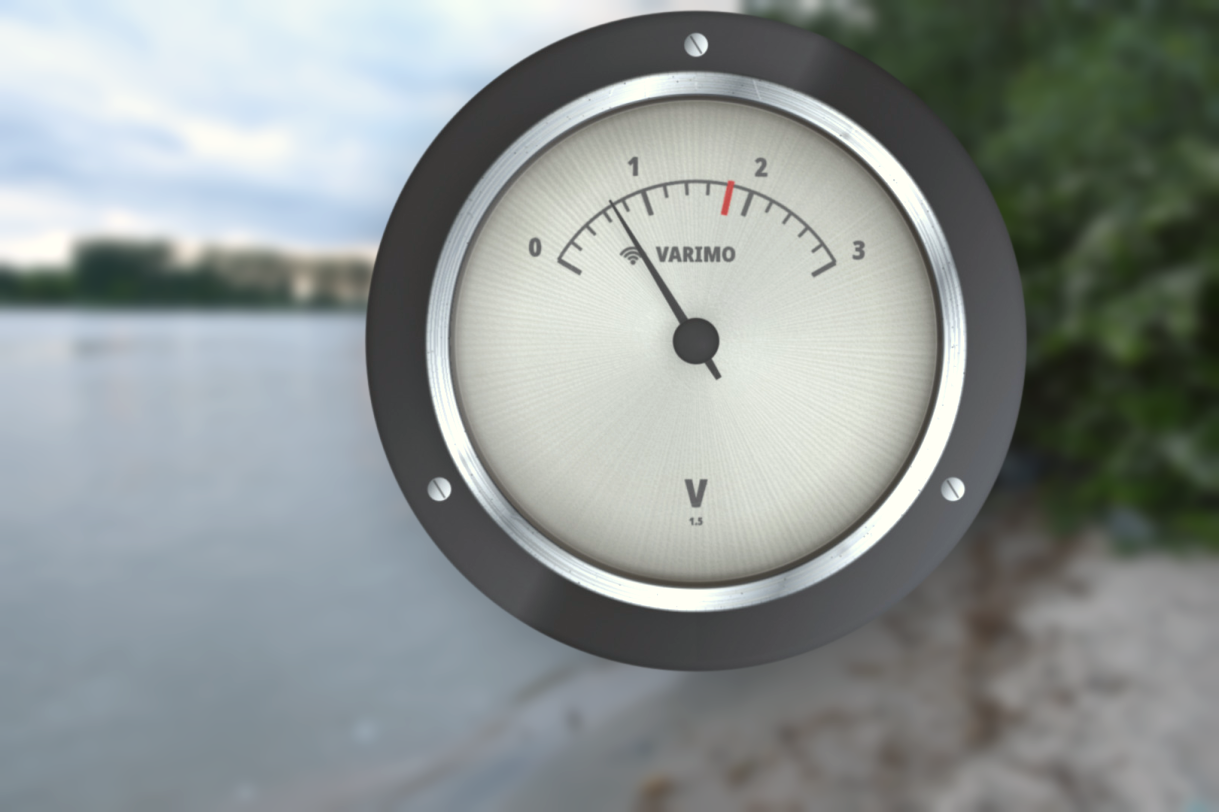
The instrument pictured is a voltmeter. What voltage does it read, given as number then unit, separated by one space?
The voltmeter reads 0.7 V
